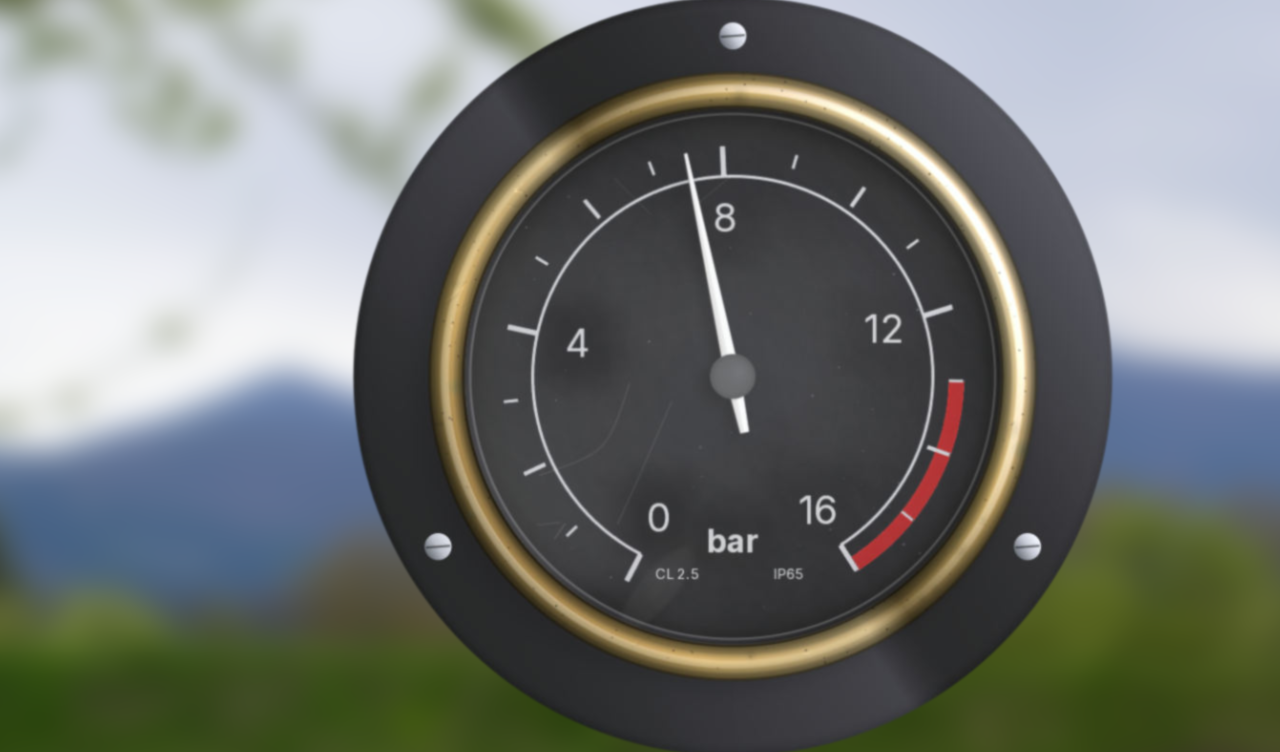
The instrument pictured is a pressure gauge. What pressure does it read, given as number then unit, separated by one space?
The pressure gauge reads 7.5 bar
